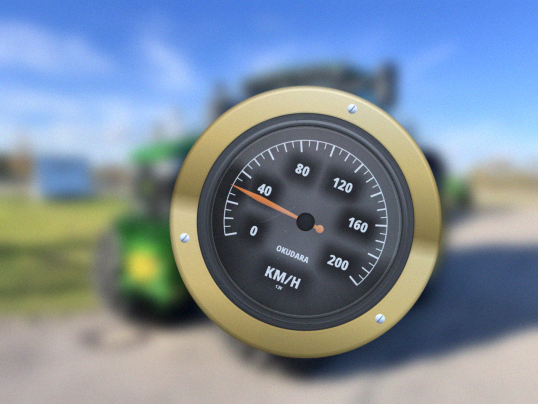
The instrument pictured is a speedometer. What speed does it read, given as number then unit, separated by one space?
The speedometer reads 30 km/h
